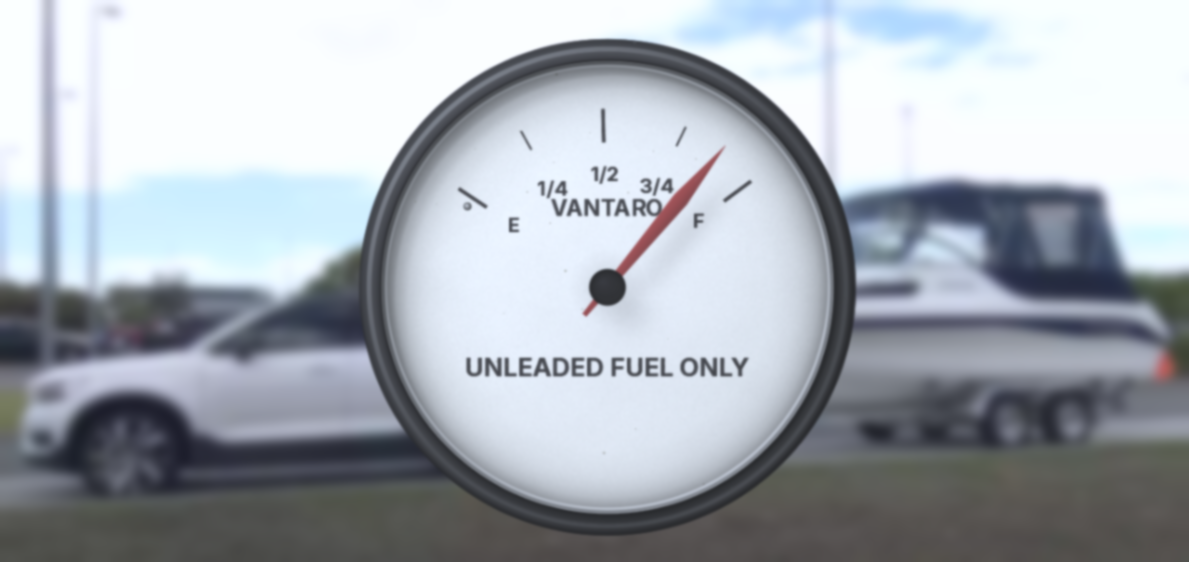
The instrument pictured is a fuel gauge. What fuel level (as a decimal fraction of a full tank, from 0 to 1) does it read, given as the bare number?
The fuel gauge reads 0.875
